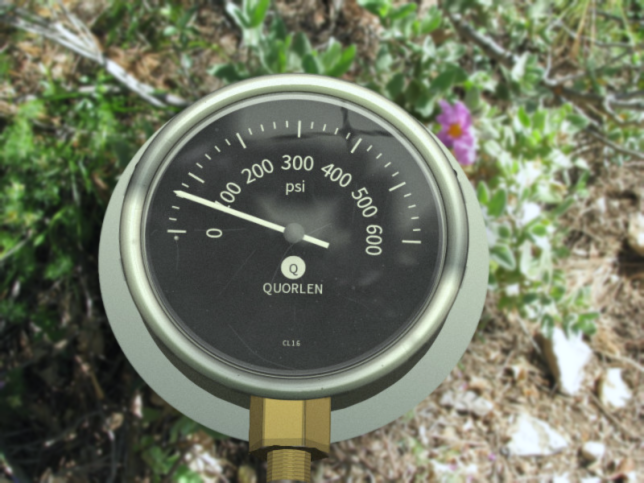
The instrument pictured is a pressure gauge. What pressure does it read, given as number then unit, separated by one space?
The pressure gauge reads 60 psi
